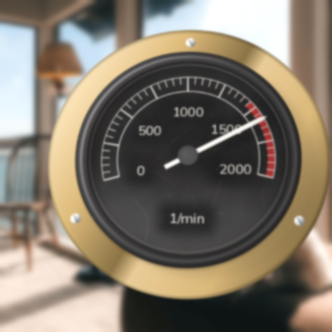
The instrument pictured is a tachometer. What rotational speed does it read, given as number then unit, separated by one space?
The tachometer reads 1600 rpm
